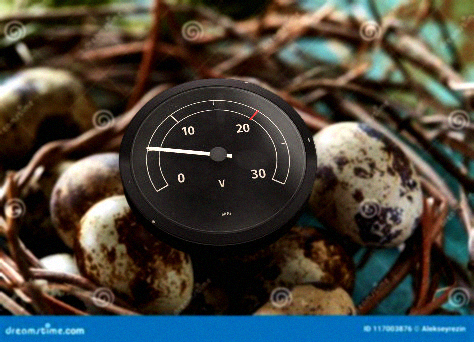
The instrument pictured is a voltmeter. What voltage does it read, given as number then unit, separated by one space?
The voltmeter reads 5 V
